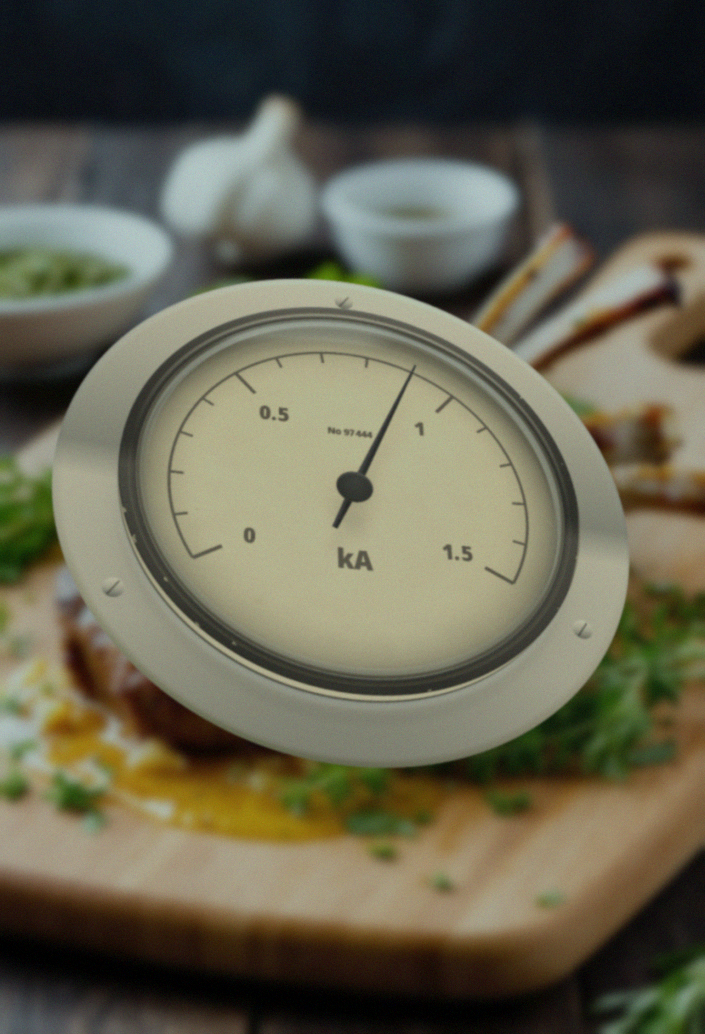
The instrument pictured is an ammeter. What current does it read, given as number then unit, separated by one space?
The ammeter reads 0.9 kA
